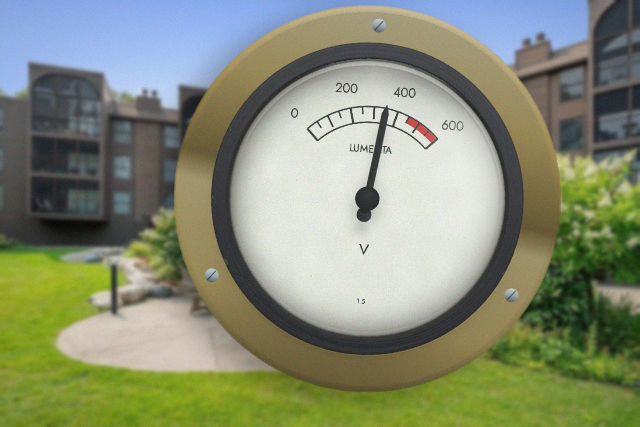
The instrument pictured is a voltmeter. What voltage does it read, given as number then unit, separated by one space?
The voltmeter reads 350 V
